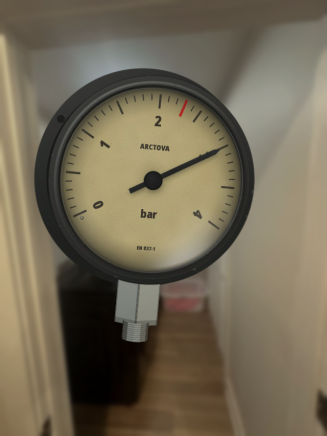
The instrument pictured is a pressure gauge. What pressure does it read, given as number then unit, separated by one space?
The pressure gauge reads 3 bar
